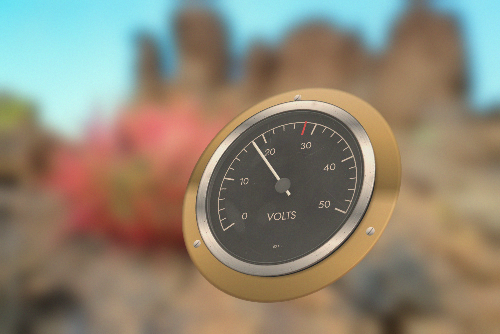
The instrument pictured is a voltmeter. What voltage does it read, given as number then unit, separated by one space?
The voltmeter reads 18 V
